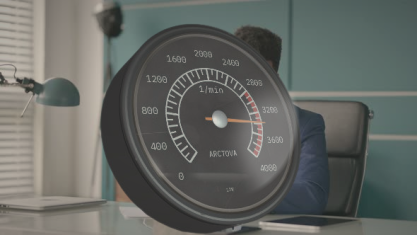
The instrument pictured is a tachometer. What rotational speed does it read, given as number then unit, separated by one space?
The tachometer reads 3400 rpm
